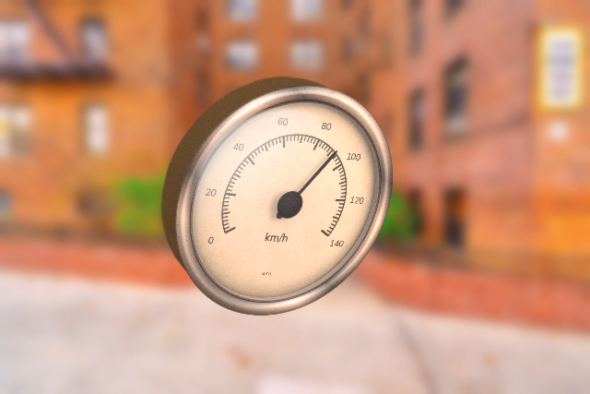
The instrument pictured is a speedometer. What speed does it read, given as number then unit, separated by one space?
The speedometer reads 90 km/h
